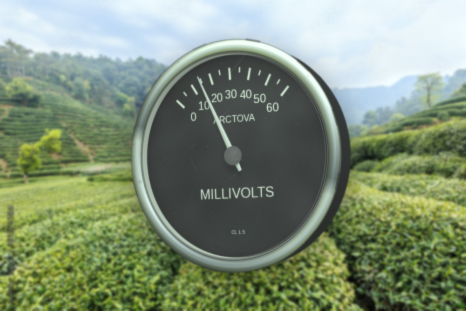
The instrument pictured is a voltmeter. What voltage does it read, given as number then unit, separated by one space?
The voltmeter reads 15 mV
